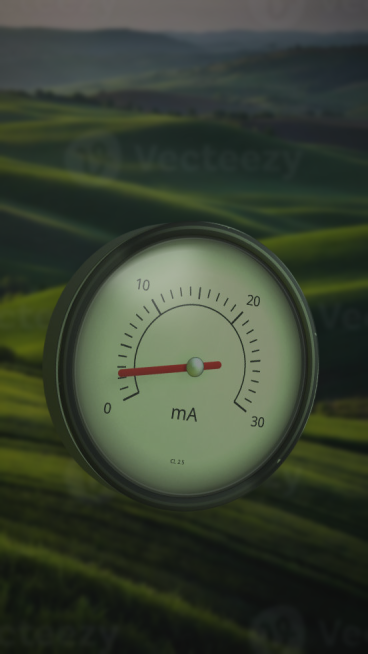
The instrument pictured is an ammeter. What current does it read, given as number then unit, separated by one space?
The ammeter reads 2.5 mA
